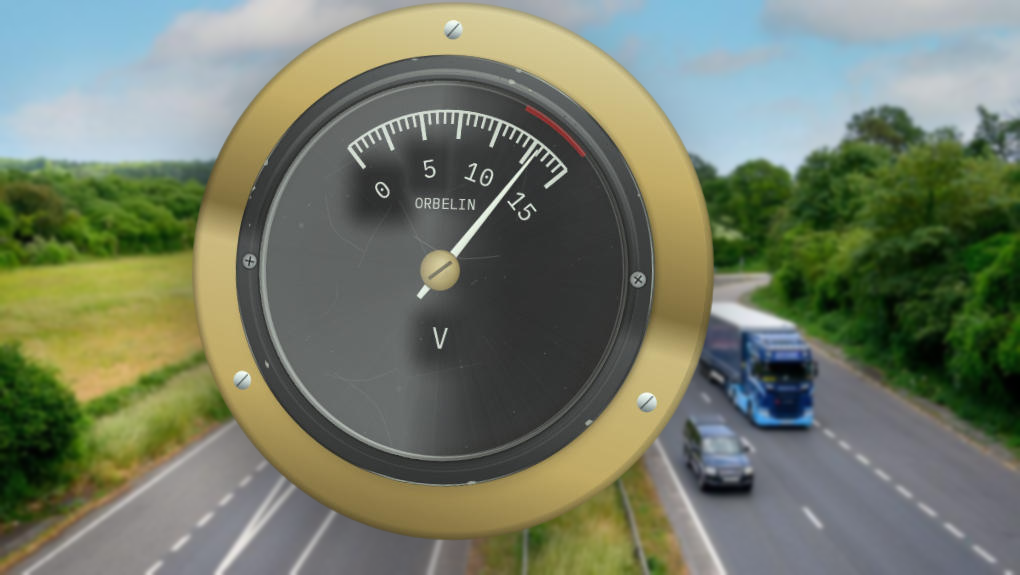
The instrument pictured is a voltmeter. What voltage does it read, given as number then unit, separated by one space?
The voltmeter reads 13 V
